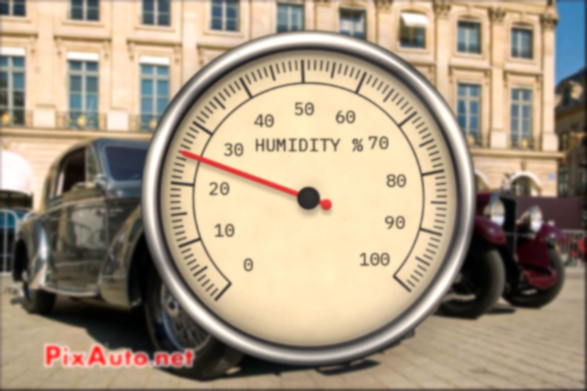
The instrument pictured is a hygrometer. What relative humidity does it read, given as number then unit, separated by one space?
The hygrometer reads 25 %
